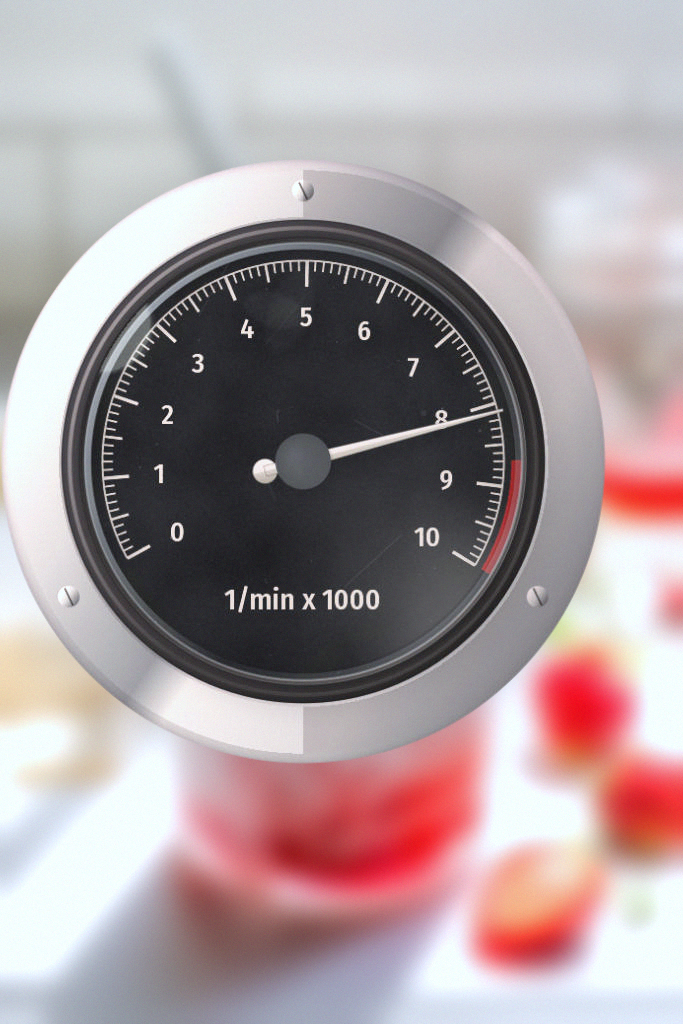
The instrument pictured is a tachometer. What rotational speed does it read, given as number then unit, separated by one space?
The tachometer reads 8100 rpm
